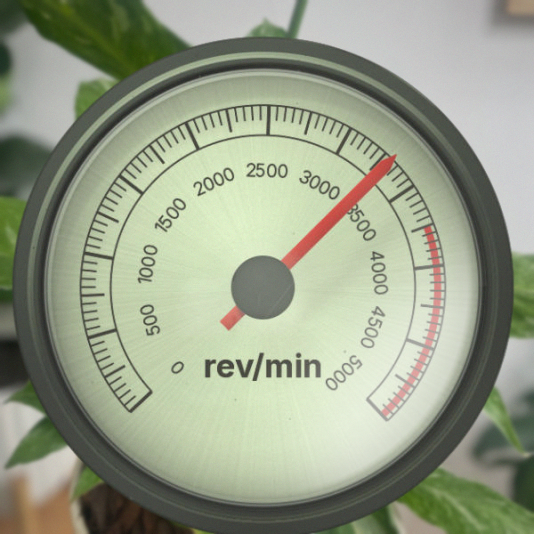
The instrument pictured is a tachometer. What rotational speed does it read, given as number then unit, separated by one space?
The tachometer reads 3300 rpm
